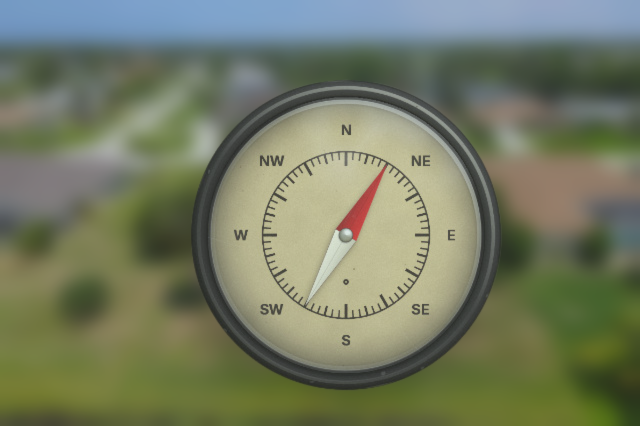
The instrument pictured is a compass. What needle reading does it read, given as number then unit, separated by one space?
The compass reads 30 °
